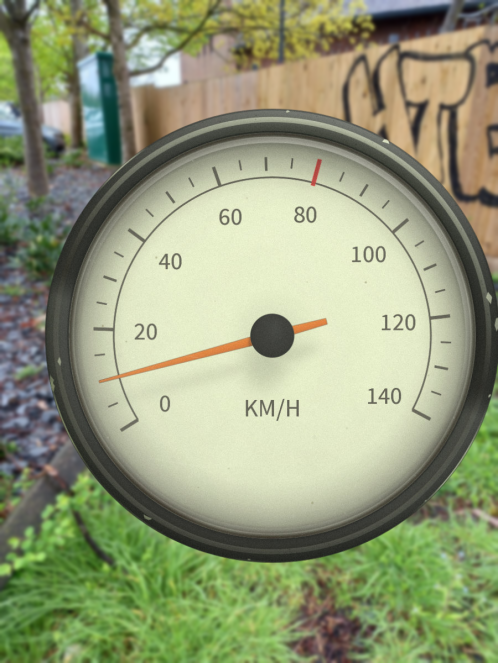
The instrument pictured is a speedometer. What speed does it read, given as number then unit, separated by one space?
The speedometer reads 10 km/h
